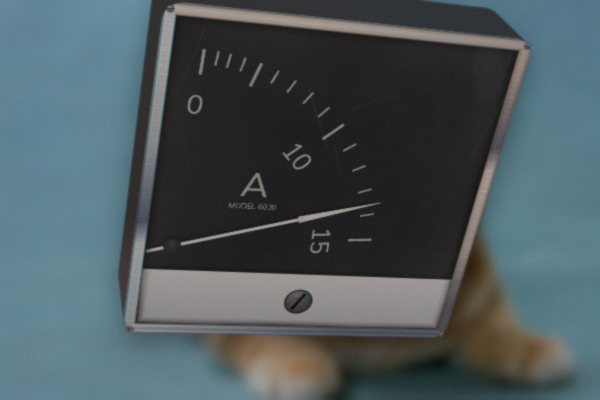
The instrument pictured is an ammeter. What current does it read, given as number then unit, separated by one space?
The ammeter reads 13.5 A
